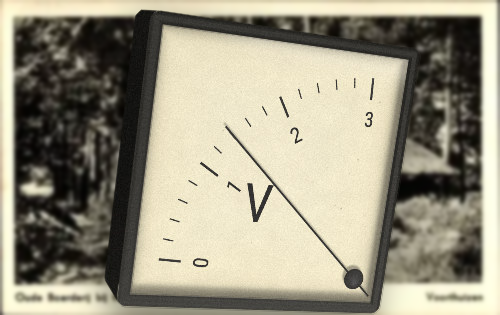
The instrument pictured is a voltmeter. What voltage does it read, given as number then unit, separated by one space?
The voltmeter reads 1.4 V
